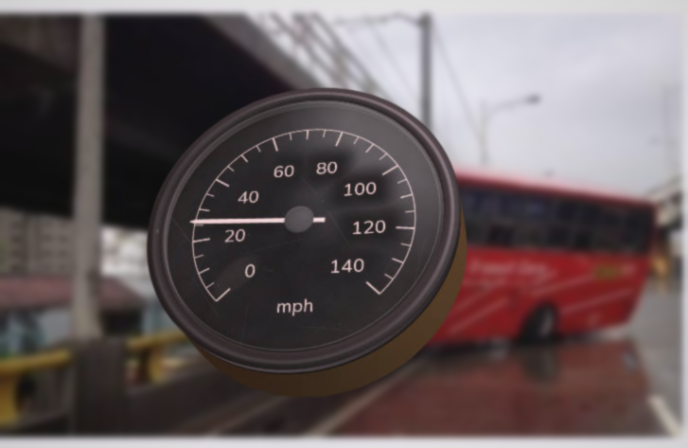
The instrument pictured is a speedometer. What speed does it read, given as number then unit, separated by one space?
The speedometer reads 25 mph
